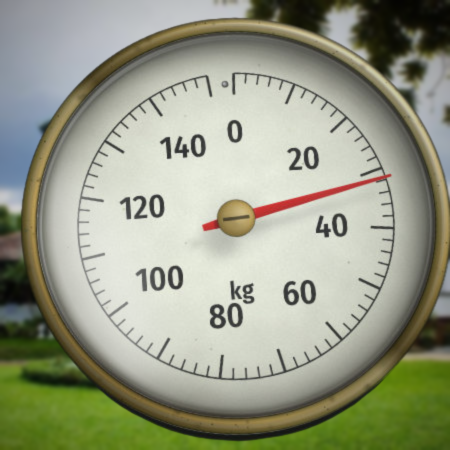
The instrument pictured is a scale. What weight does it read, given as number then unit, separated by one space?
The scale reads 32 kg
